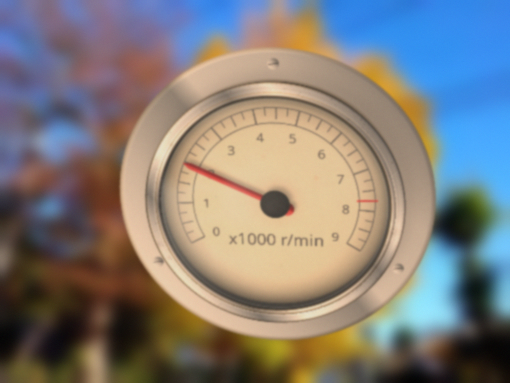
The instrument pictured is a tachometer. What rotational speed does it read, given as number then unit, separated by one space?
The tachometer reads 2000 rpm
